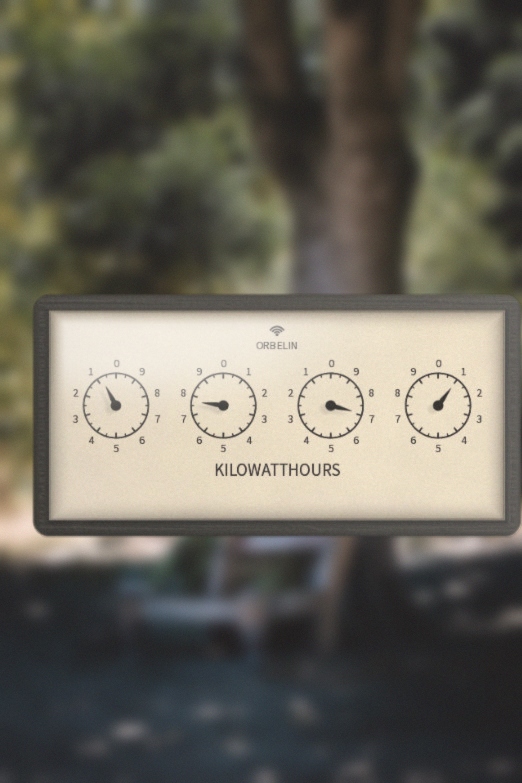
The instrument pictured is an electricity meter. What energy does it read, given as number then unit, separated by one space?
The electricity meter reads 771 kWh
